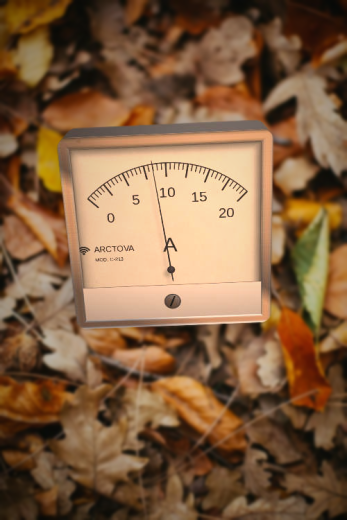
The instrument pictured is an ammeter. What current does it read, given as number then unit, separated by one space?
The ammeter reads 8.5 A
